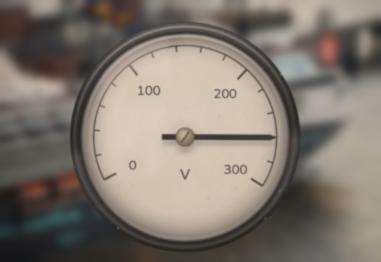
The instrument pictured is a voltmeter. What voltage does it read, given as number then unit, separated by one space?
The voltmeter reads 260 V
